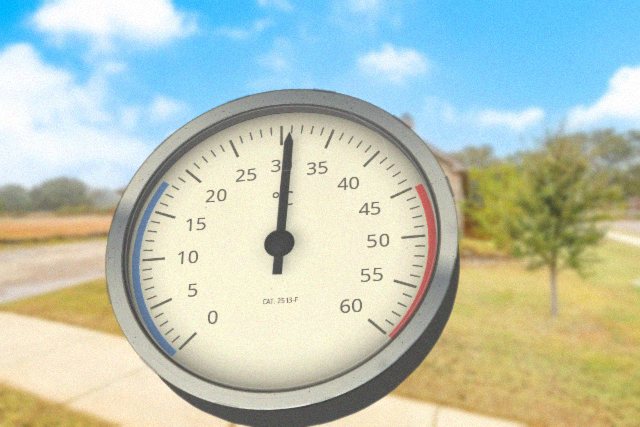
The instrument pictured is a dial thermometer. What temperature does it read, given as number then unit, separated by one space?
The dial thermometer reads 31 °C
